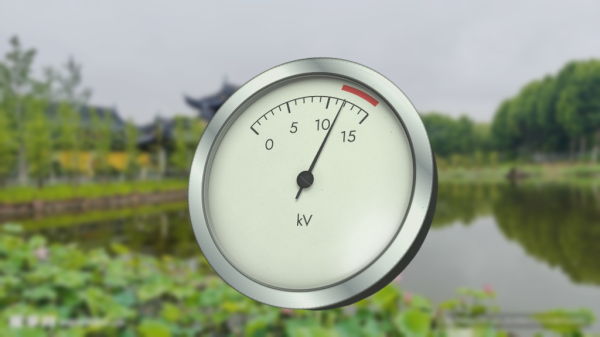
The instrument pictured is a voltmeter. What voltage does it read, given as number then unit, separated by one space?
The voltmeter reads 12 kV
